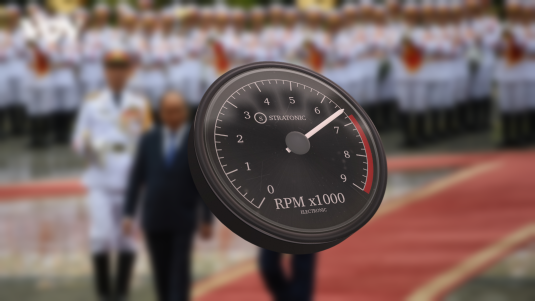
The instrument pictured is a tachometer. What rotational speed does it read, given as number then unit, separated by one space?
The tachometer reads 6600 rpm
